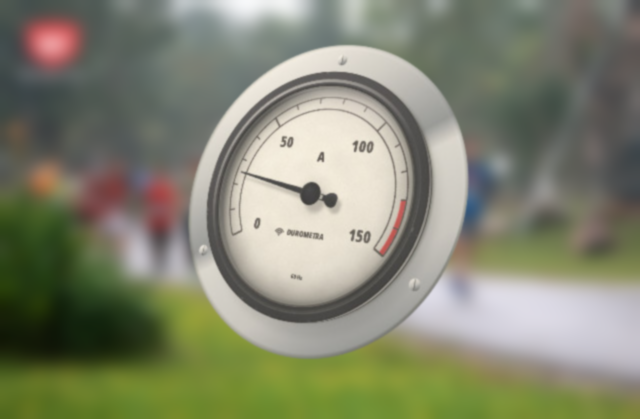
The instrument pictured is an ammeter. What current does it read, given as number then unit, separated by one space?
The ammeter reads 25 A
